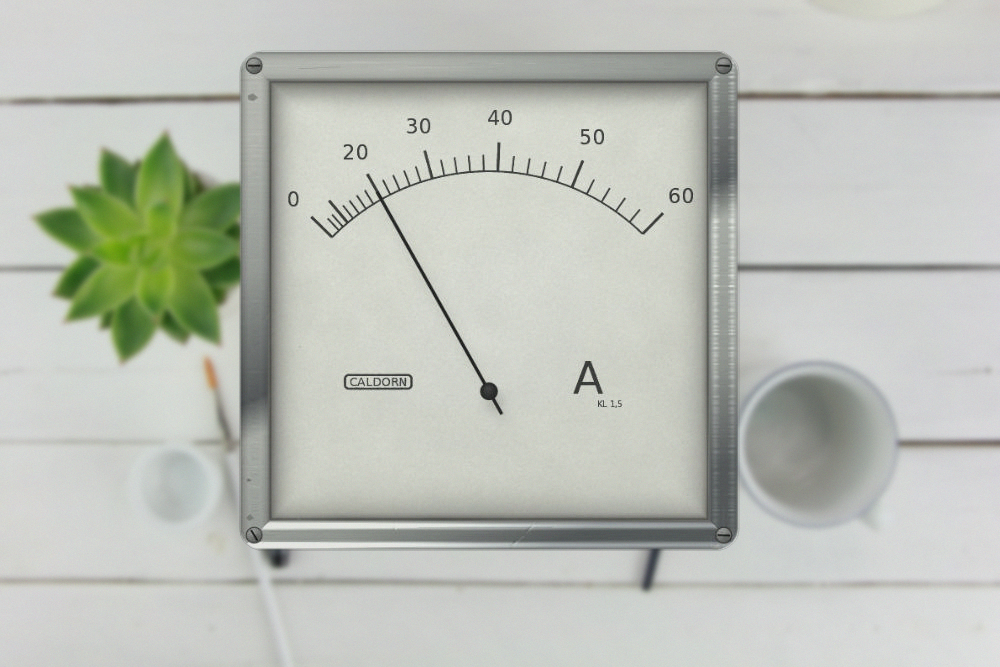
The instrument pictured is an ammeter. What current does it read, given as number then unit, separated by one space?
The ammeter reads 20 A
